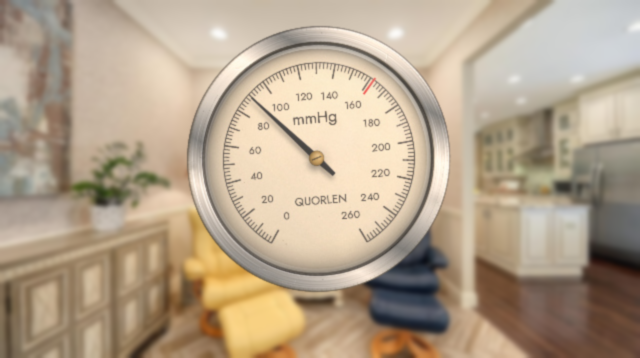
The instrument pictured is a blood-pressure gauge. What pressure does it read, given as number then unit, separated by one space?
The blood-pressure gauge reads 90 mmHg
